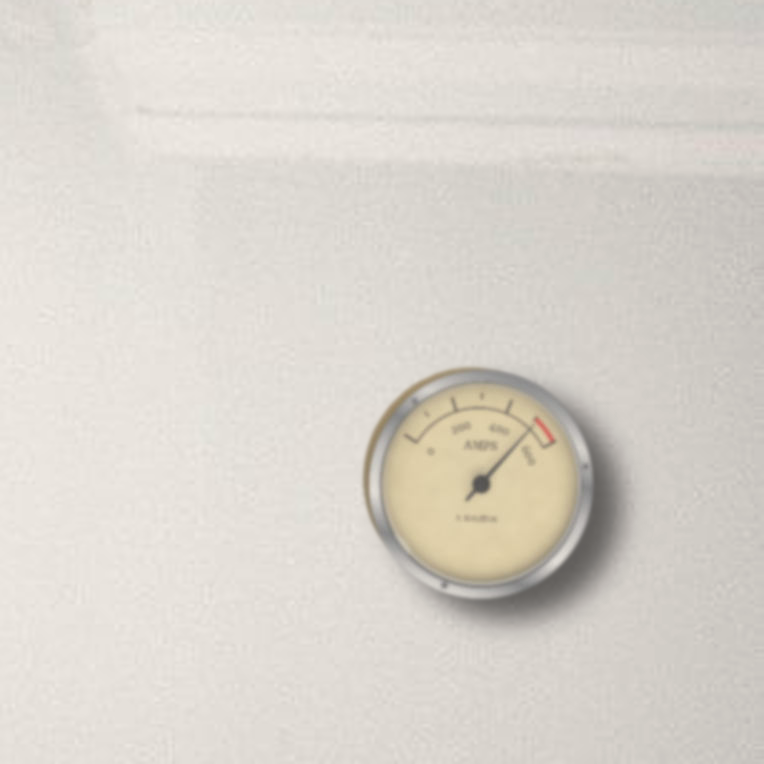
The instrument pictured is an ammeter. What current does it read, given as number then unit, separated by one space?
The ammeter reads 500 A
